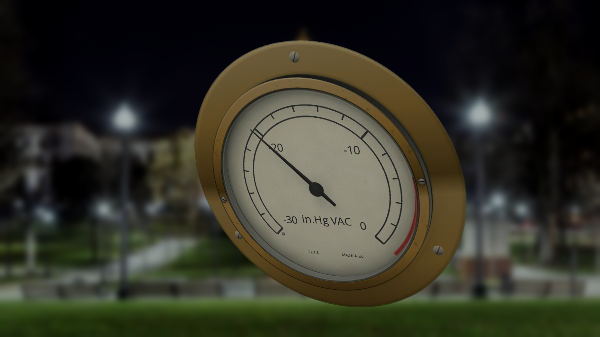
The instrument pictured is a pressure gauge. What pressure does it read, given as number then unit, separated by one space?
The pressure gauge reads -20 inHg
